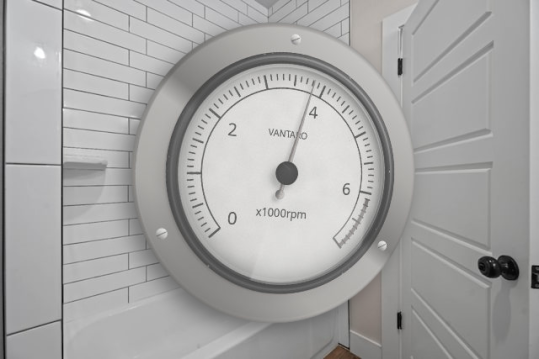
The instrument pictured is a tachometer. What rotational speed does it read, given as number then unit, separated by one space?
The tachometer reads 3800 rpm
